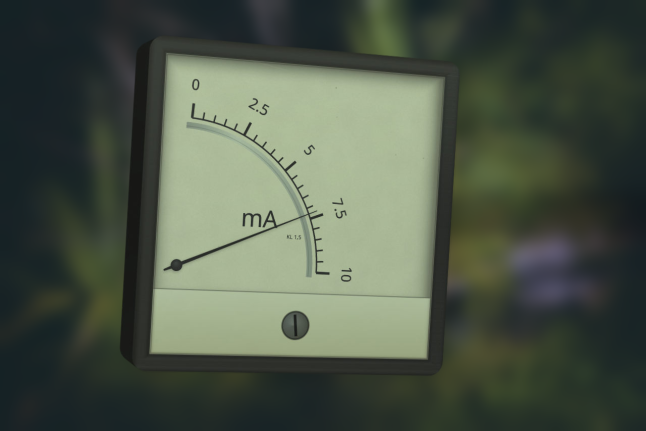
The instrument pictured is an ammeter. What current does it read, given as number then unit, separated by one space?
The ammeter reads 7.25 mA
